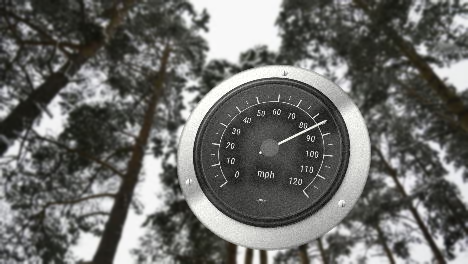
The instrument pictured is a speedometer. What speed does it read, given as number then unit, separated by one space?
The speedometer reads 85 mph
